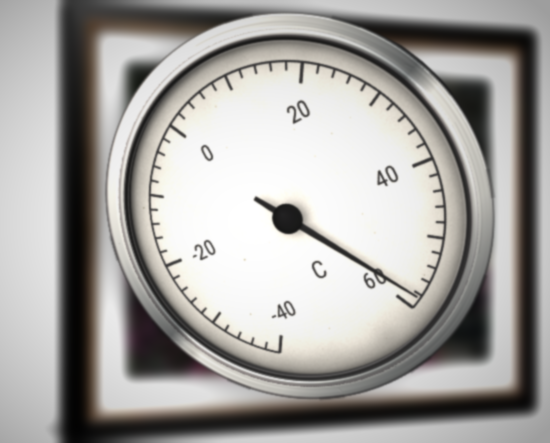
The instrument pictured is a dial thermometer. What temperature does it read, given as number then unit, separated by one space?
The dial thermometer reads 58 °C
